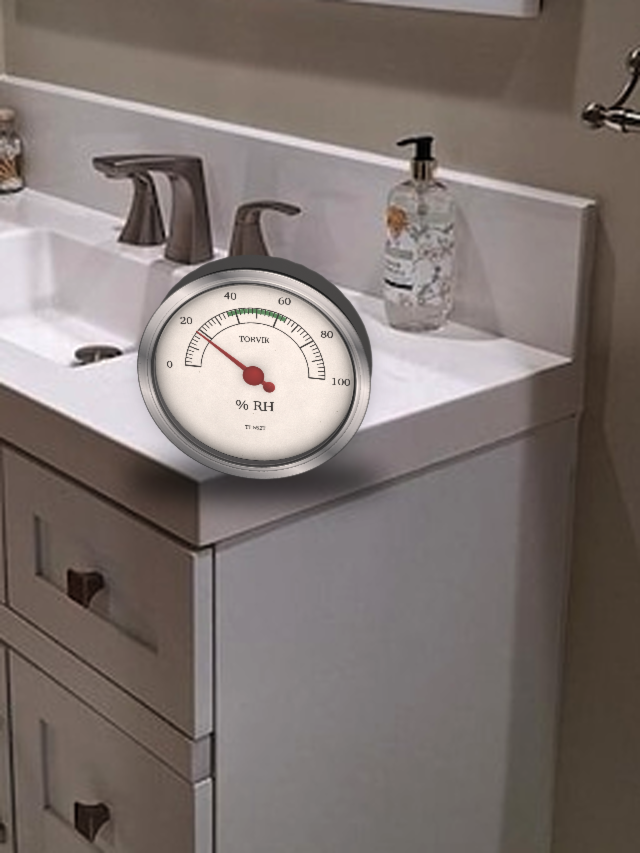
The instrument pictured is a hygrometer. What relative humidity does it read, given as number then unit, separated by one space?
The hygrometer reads 20 %
